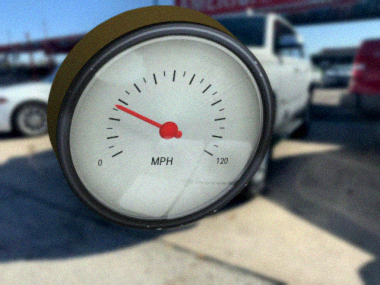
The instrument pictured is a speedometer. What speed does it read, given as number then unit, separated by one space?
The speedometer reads 27.5 mph
